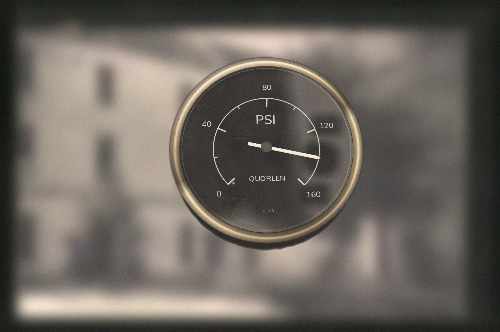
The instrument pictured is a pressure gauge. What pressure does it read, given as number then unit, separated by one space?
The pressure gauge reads 140 psi
